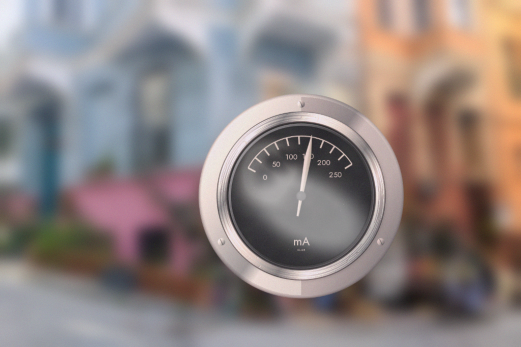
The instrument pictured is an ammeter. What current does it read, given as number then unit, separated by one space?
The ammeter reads 150 mA
